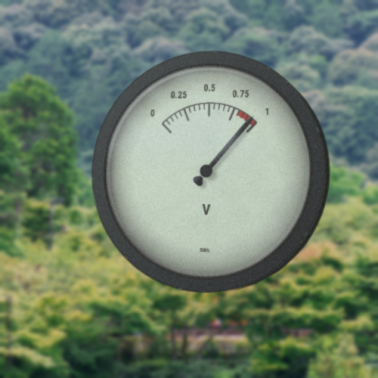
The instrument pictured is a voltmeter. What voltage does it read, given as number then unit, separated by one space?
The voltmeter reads 0.95 V
